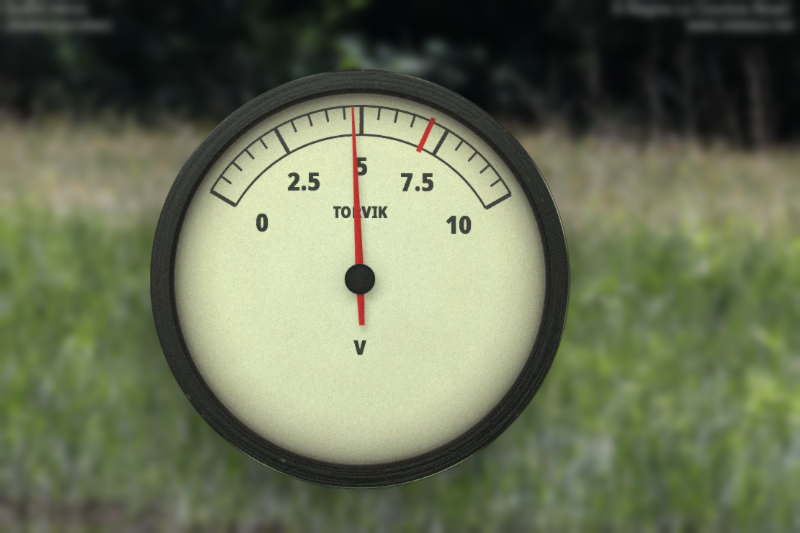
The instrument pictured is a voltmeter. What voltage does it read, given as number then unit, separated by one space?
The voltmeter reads 4.75 V
